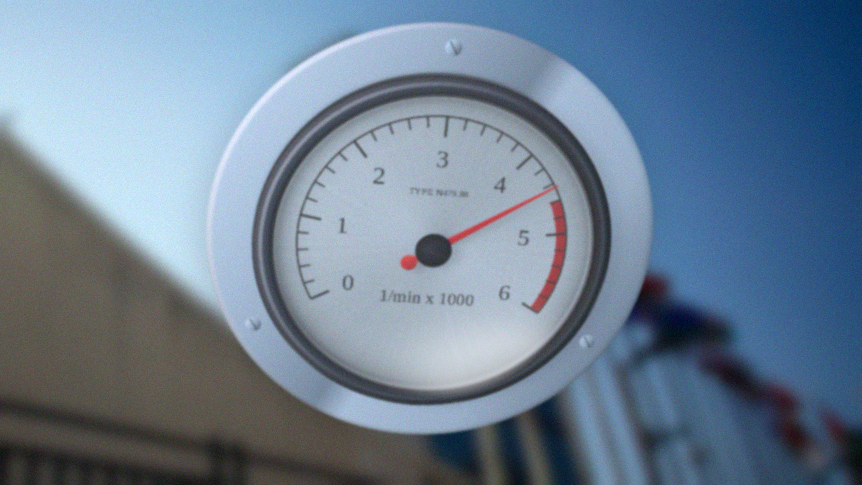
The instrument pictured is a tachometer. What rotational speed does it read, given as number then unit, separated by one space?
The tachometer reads 4400 rpm
